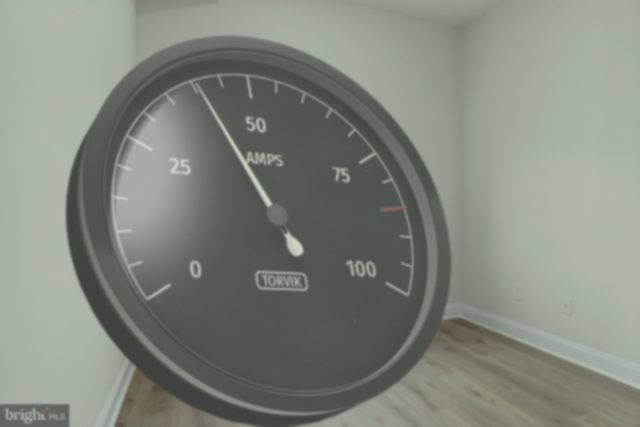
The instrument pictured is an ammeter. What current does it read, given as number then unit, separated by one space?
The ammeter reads 40 A
